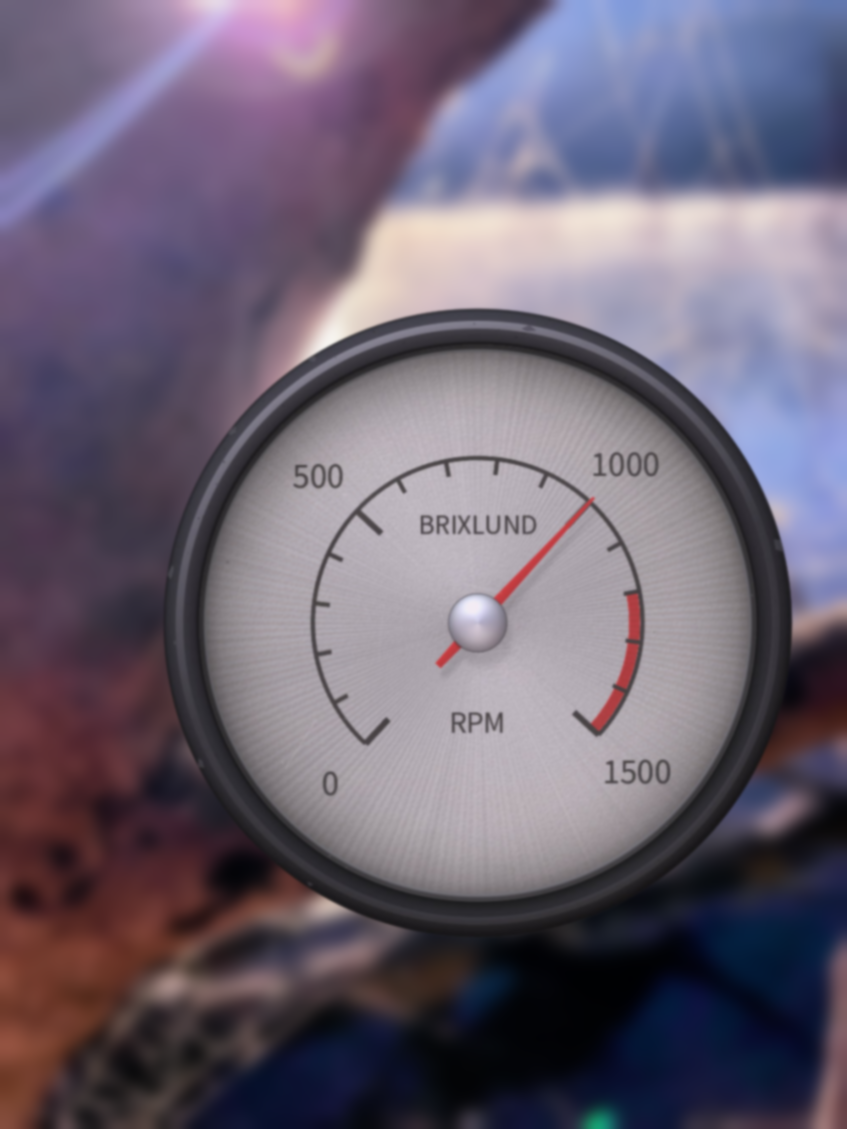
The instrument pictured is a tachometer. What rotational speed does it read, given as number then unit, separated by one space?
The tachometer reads 1000 rpm
